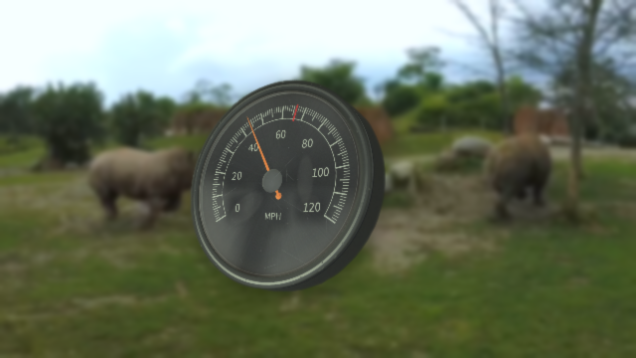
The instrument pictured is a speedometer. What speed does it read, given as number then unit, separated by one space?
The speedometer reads 45 mph
